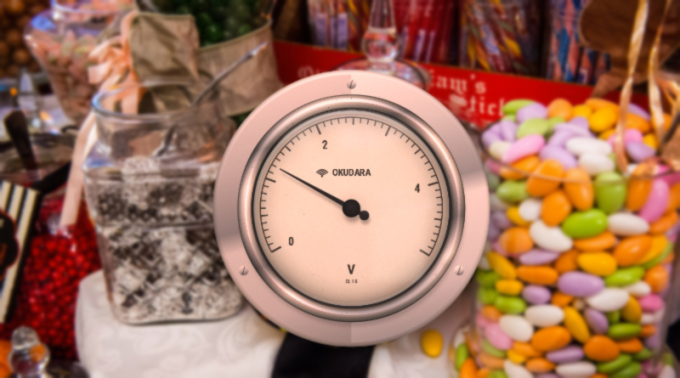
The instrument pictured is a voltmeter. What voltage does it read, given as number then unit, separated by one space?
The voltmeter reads 1.2 V
